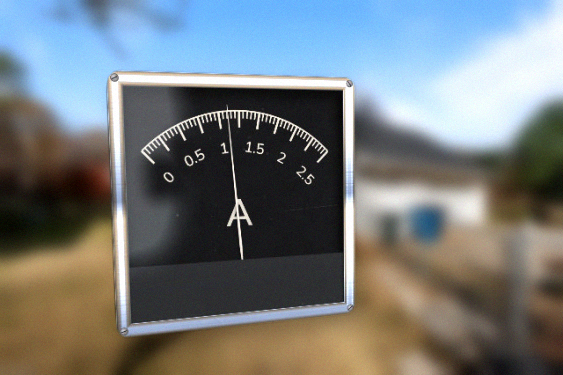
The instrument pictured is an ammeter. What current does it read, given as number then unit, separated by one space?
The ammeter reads 1.1 A
